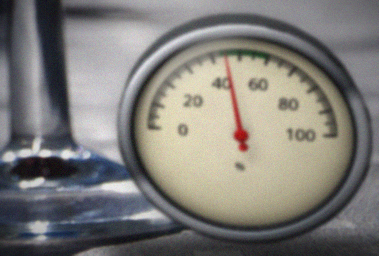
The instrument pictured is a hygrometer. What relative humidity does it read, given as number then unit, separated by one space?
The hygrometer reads 45 %
